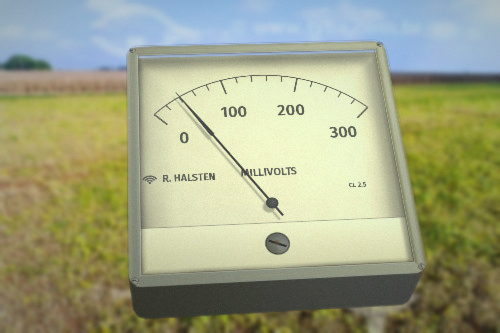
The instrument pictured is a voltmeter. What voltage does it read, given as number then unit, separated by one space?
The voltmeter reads 40 mV
